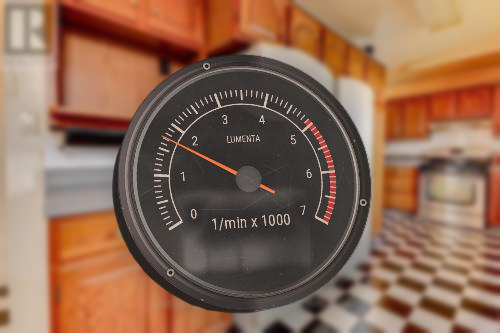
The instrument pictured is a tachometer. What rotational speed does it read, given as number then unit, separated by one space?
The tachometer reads 1700 rpm
